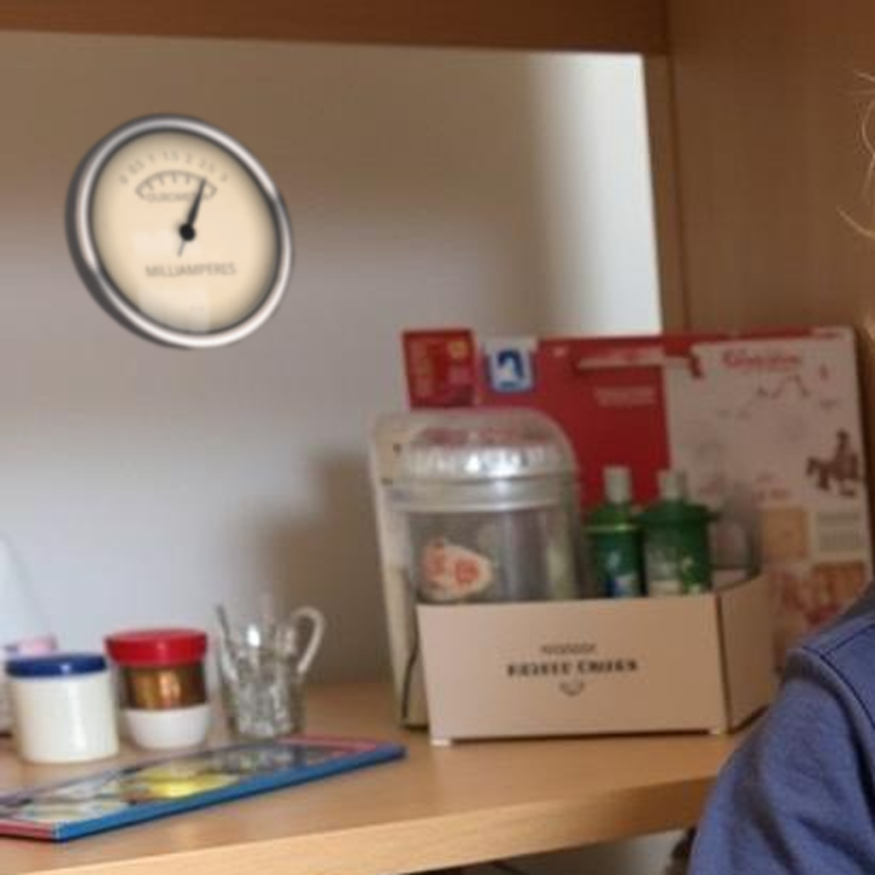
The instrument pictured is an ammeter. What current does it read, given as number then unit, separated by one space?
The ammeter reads 2.5 mA
